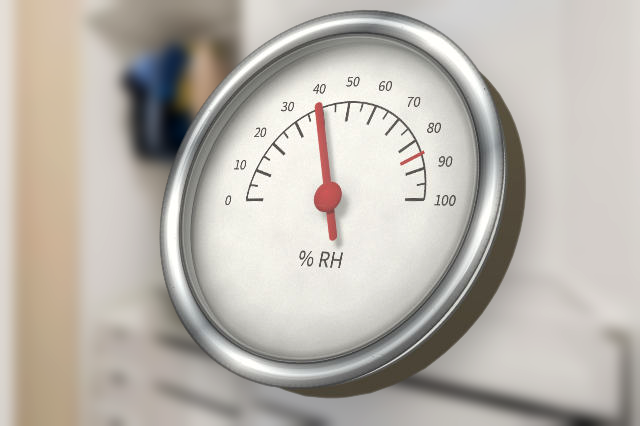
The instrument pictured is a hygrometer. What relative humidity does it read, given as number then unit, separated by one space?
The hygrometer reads 40 %
